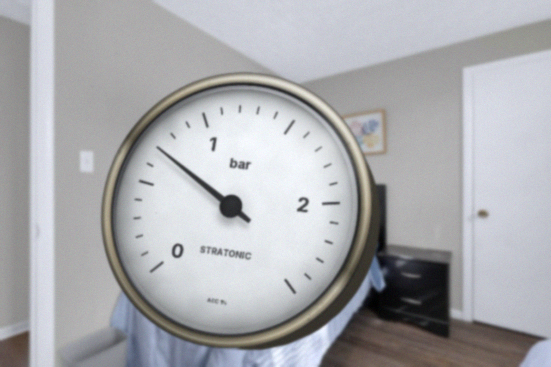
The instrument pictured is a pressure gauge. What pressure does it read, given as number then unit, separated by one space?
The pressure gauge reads 0.7 bar
